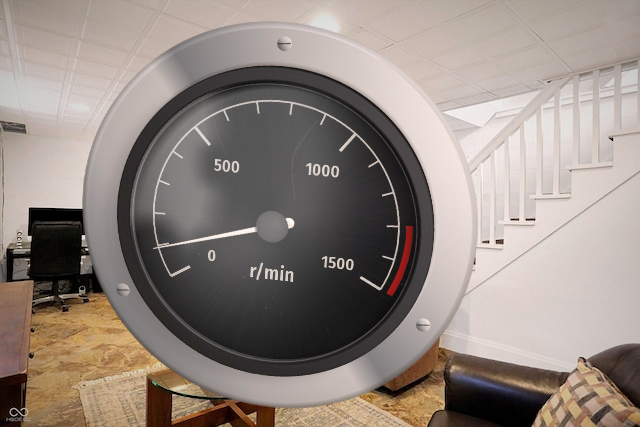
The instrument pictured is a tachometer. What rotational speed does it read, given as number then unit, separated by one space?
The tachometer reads 100 rpm
